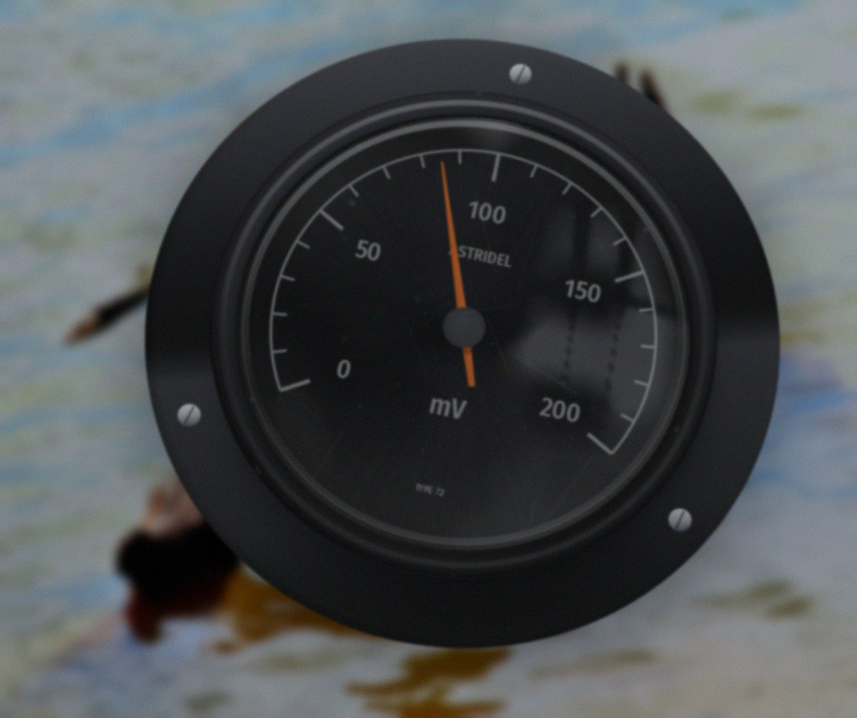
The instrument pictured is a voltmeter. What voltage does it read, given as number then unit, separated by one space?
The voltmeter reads 85 mV
